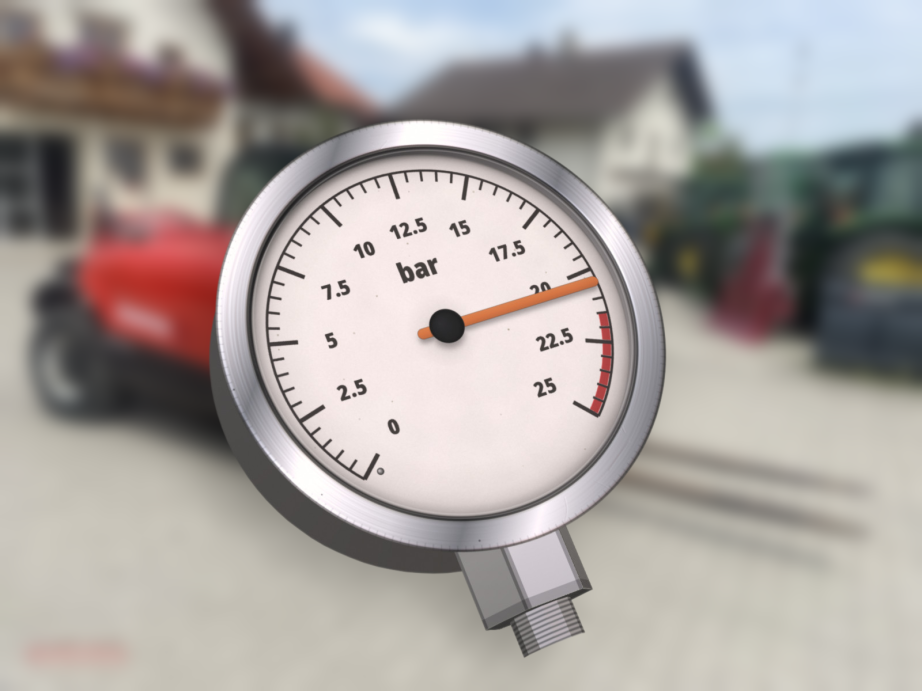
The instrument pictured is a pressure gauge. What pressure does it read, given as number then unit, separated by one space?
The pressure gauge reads 20.5 bar
